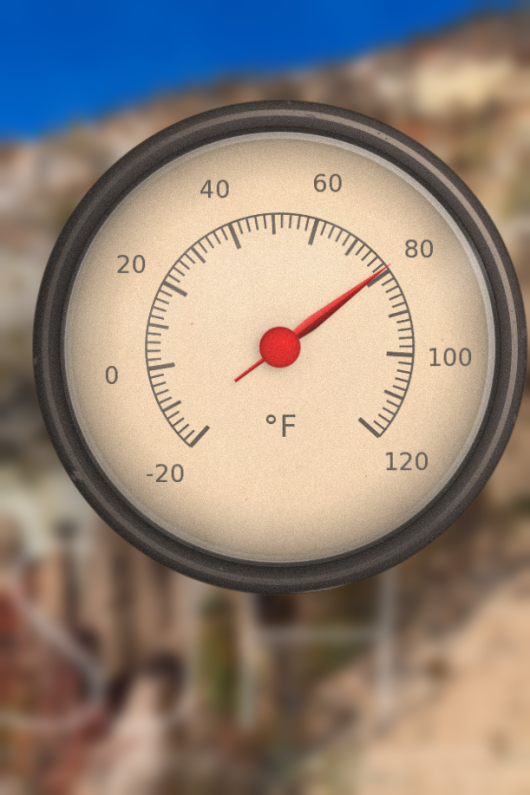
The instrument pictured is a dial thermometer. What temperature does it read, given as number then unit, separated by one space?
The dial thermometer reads 79 °F
